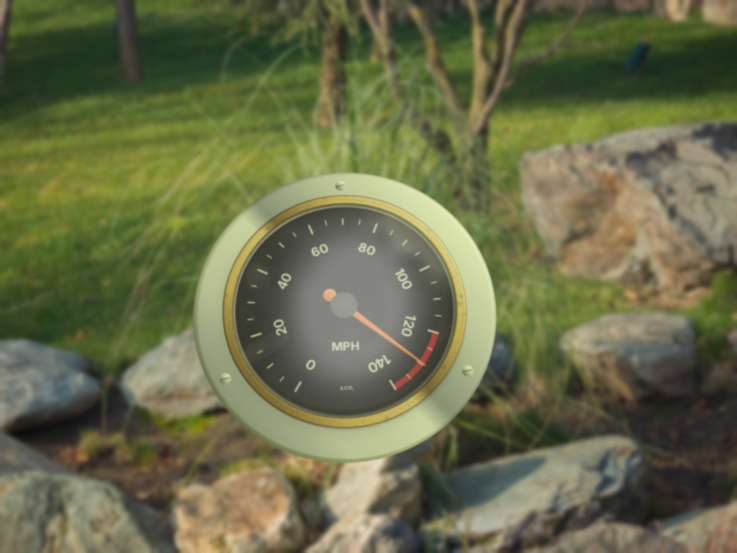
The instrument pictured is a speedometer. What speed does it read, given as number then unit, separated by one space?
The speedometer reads 130 mph
